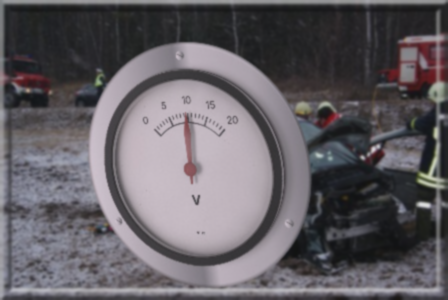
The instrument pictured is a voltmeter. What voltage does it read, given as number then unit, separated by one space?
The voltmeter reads 10 V
